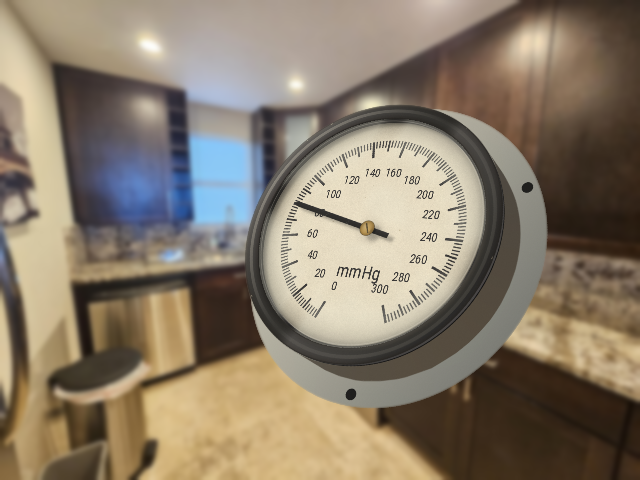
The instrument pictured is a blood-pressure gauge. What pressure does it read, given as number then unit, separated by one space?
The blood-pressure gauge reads 80 mmHg
